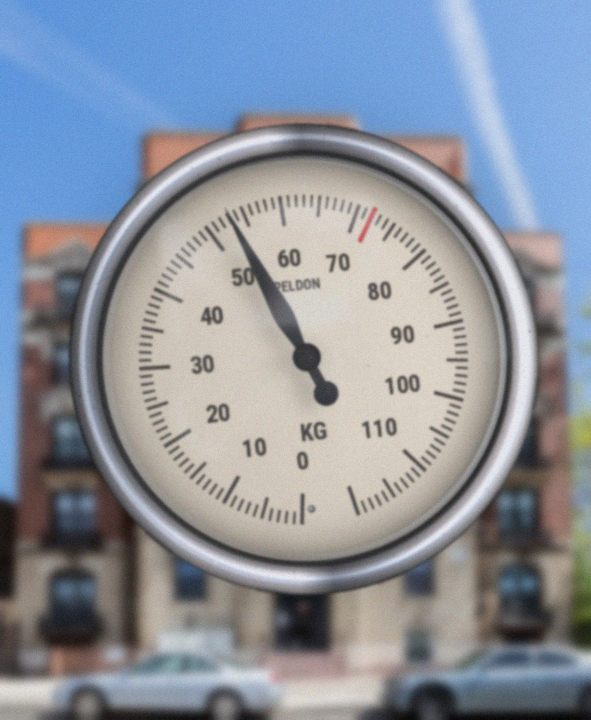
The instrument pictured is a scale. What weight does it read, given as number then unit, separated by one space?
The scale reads 53 kg
